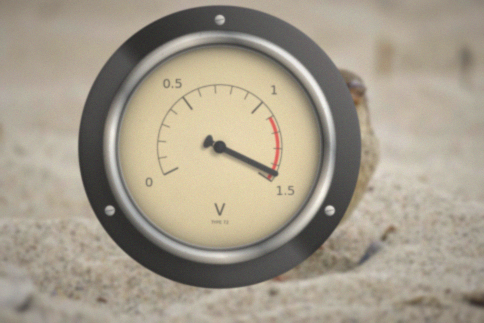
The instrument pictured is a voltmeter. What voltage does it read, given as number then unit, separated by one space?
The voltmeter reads 1.45 V
